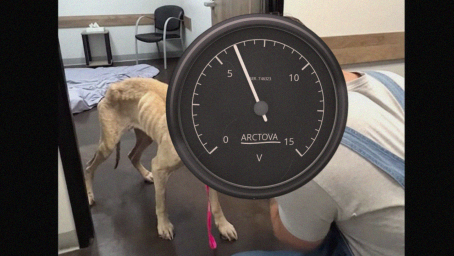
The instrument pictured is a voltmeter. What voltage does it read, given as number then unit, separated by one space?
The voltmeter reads 6 V
